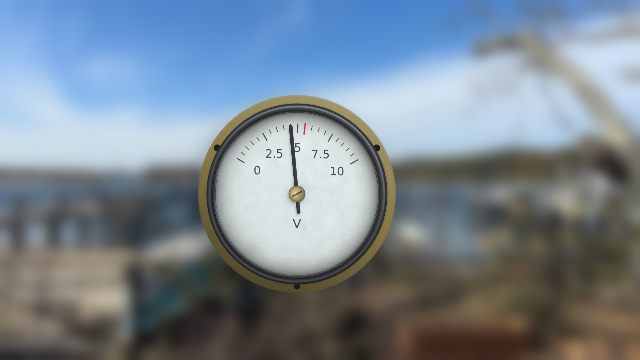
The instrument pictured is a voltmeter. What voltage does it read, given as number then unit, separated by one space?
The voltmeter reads 4.5 V
